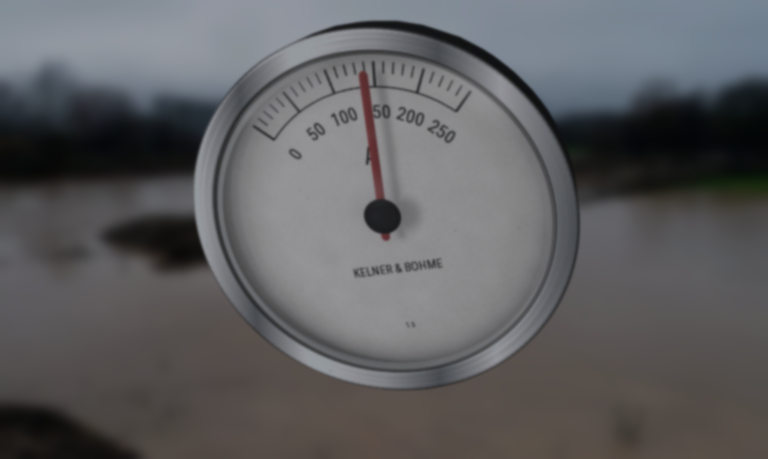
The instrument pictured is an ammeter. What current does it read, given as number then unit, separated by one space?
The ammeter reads 140 A
